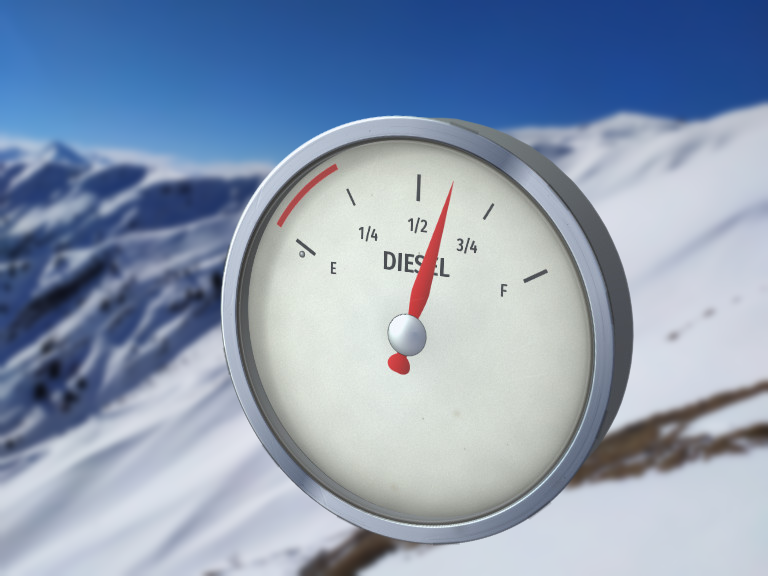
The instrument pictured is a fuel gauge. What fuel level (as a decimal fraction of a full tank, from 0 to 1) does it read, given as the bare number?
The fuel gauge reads 0.625
